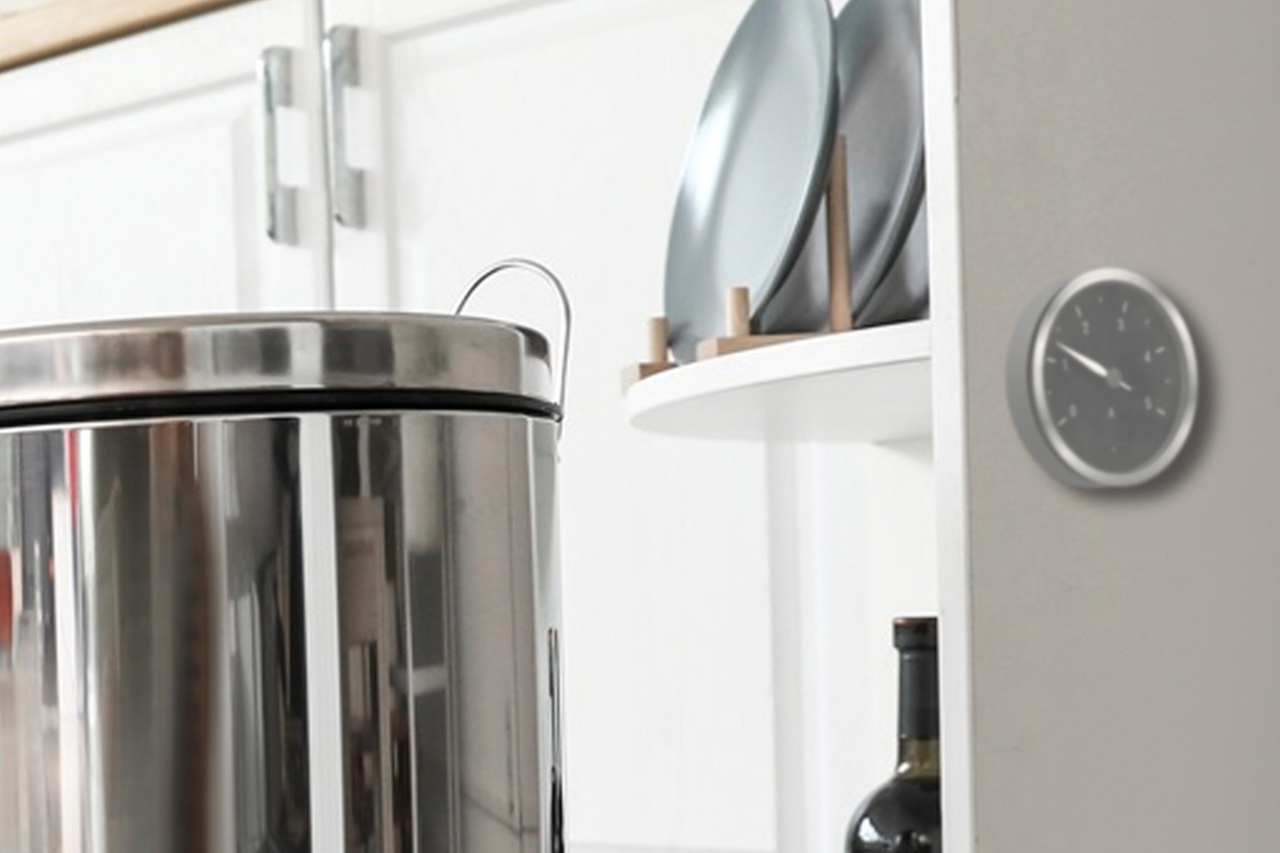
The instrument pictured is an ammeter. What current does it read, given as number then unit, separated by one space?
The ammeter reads 1.25 A
